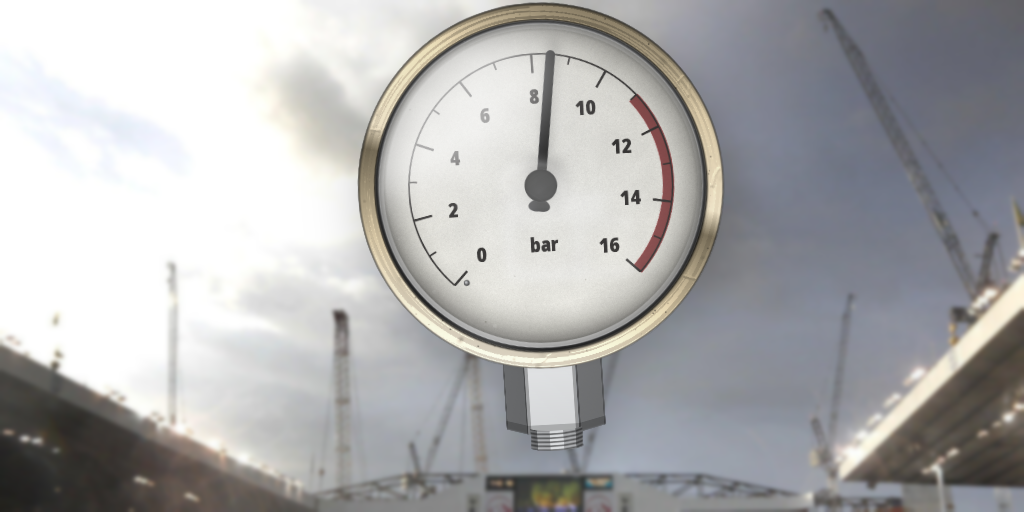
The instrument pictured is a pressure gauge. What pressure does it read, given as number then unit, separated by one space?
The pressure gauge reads 8.5 bar
